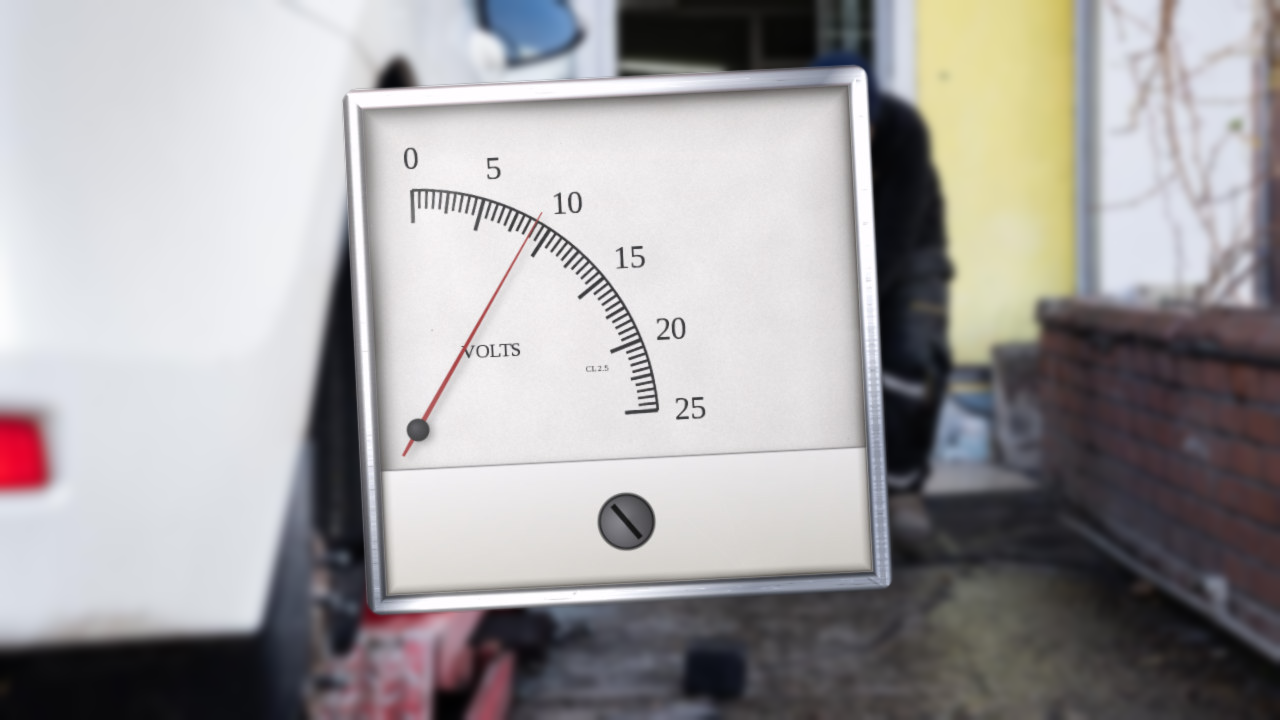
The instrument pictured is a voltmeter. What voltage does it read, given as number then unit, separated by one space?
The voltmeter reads 9 V
